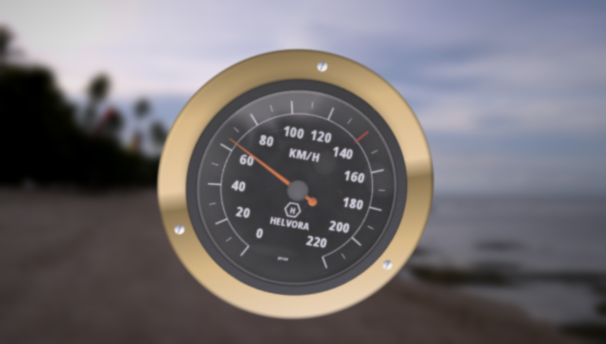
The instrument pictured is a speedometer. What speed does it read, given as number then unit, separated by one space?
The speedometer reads 65 km/h
